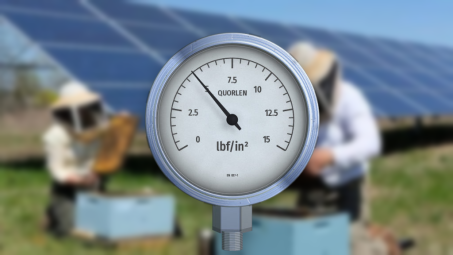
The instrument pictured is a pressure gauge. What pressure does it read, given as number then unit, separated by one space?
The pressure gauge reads 5 psi
